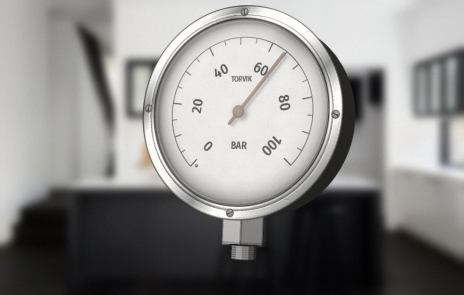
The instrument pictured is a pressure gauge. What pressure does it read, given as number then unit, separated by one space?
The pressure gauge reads 65 bar
